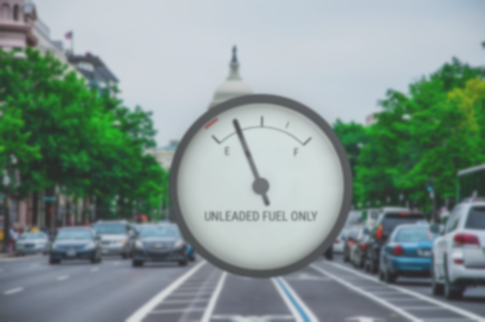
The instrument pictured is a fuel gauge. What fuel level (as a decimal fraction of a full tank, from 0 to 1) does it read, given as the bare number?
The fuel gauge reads 0.25
